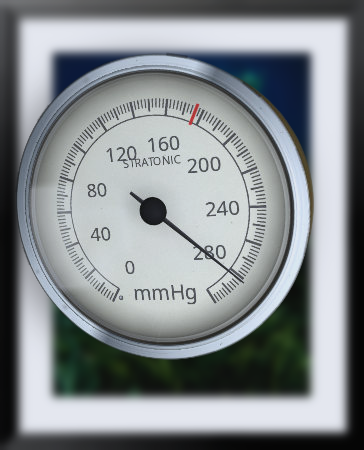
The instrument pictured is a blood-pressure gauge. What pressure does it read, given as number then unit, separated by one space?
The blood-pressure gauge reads 280 mmHg
